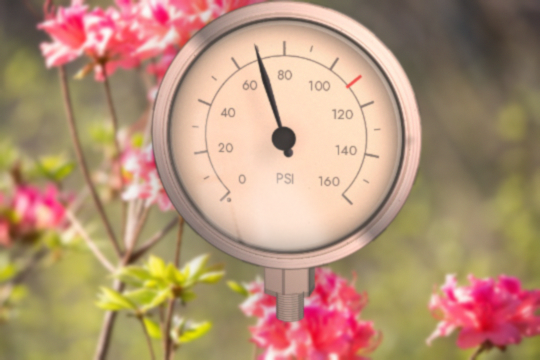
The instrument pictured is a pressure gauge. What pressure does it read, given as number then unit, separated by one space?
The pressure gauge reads 70 psi
